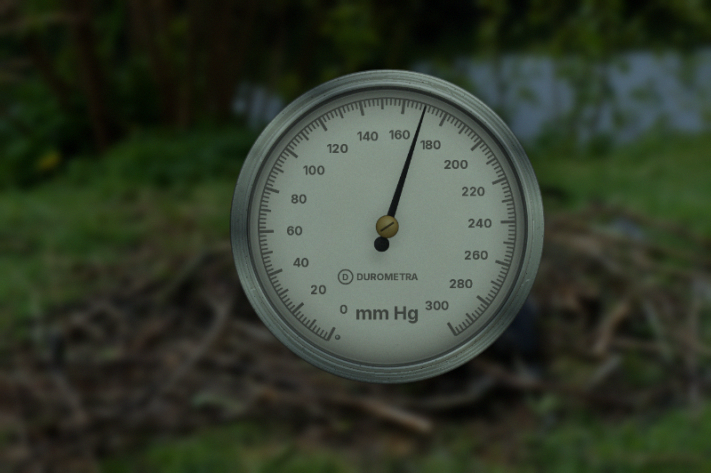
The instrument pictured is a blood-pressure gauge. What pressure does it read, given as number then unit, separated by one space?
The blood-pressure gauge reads 170 mmHg
